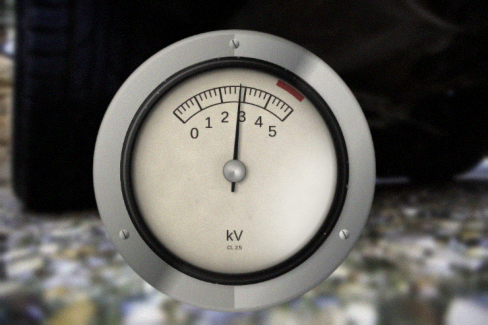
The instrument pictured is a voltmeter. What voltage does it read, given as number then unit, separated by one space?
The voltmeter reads 2.8 kV
